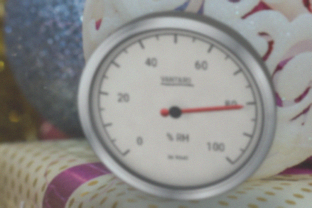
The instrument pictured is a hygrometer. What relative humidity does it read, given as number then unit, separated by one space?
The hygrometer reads 80 %
